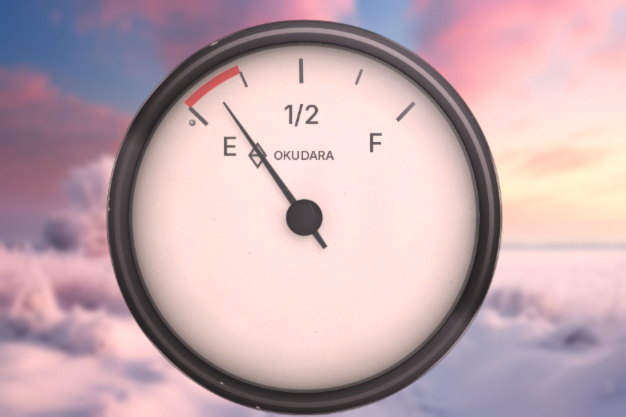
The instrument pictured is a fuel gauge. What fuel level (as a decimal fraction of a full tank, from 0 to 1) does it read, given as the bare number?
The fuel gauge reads 0.125
